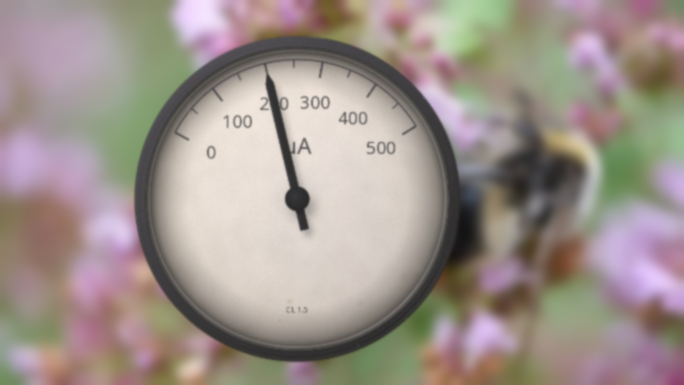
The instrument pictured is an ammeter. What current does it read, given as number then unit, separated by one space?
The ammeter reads 200 µA
